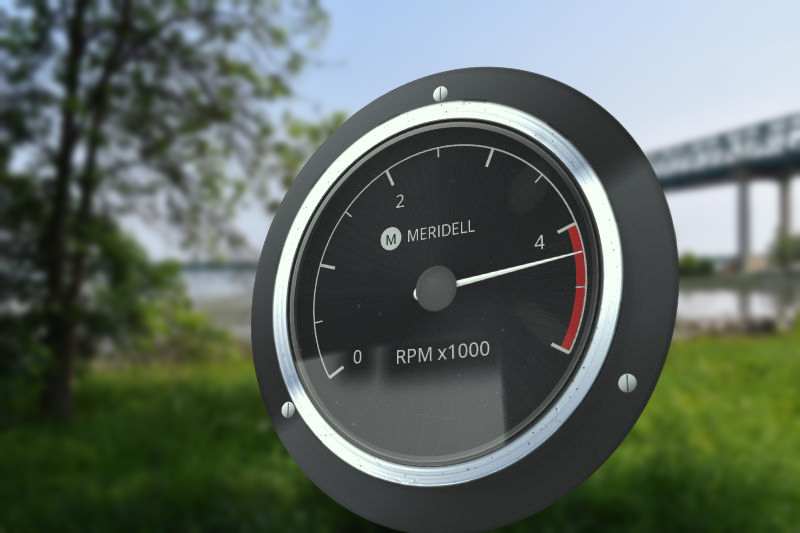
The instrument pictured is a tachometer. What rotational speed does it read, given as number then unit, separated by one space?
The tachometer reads 4250 rpm
